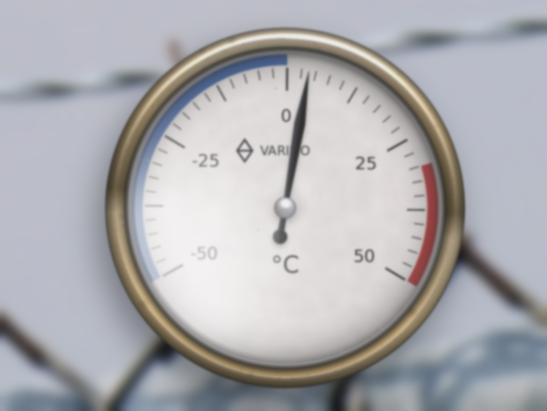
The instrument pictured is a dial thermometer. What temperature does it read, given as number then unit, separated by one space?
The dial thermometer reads 3.75 °C
